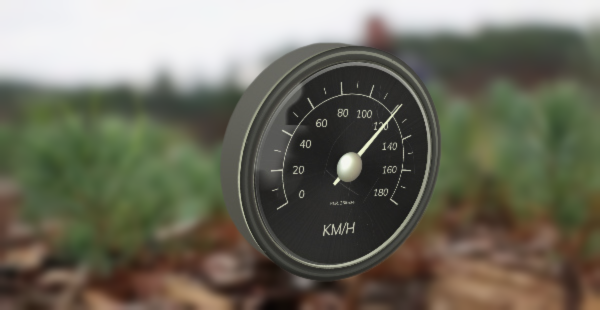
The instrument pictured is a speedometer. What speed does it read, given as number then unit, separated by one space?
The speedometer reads 120 km/h
